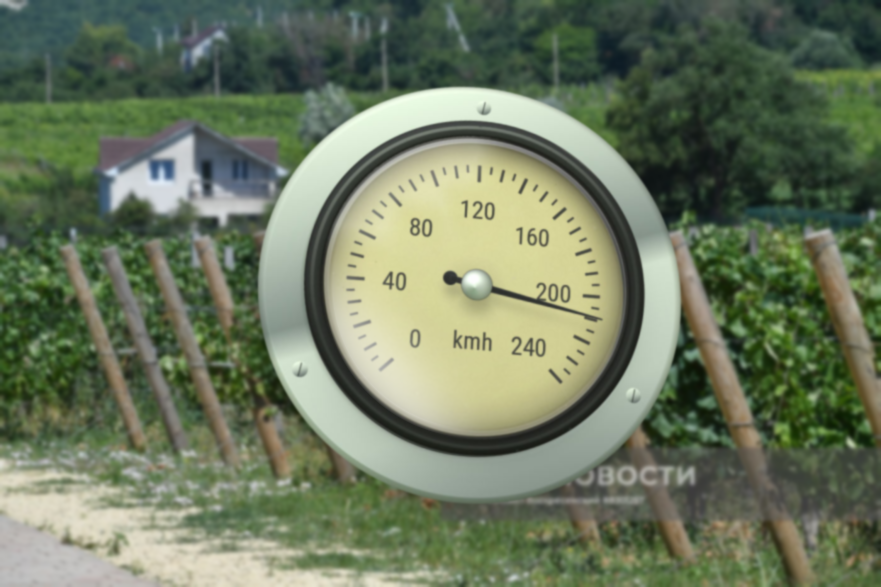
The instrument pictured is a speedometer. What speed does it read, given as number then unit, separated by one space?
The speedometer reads 210 km/h
